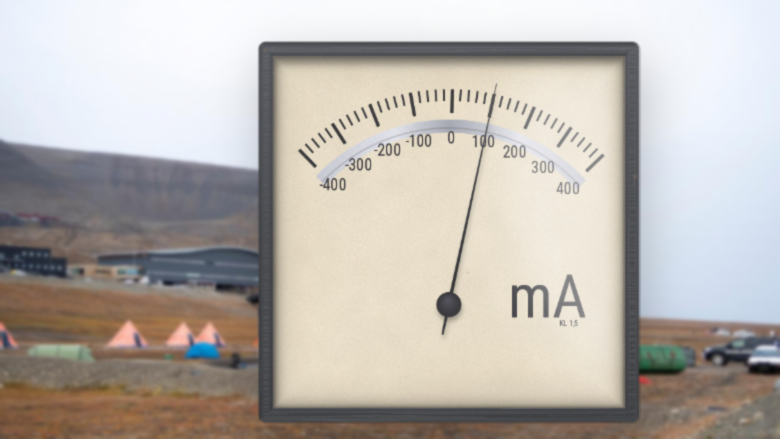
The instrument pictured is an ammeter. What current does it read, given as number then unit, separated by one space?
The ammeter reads 100 mA
